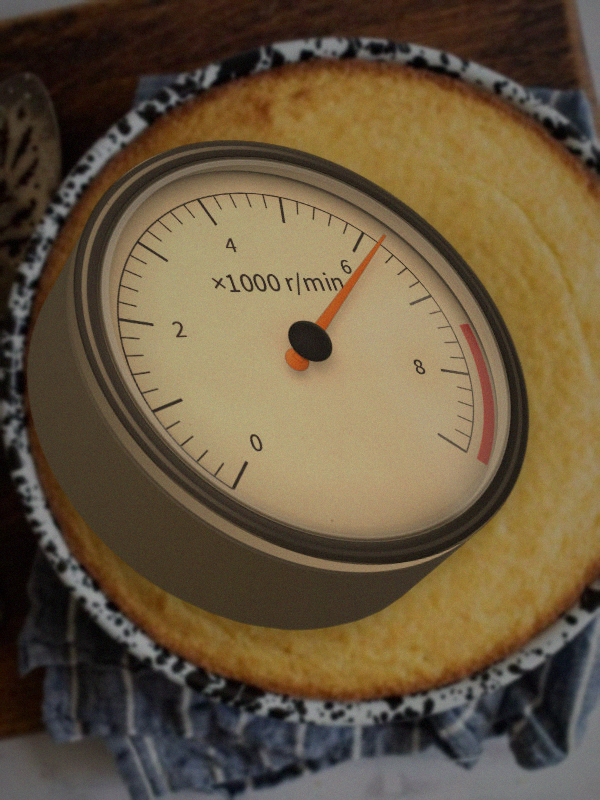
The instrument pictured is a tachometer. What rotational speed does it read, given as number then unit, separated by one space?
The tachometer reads 6200 rpm
